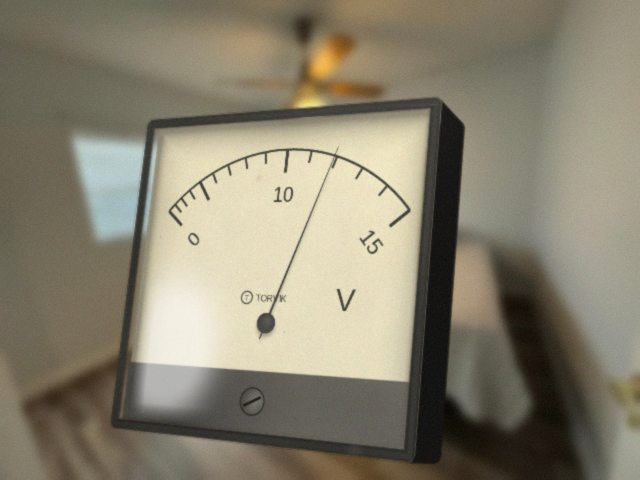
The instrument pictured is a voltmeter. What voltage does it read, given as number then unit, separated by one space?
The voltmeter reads 12 V
